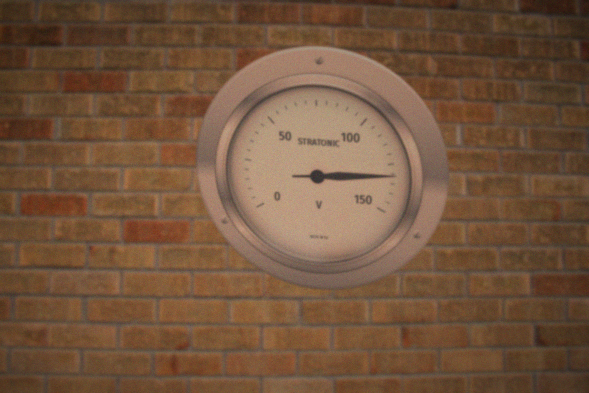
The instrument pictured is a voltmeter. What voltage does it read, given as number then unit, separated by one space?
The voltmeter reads 130 V
